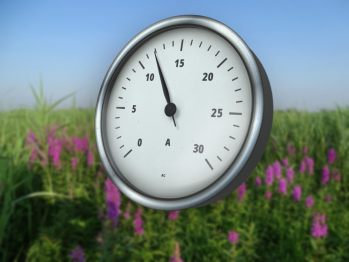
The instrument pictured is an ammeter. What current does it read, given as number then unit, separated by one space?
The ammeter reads 12 A
